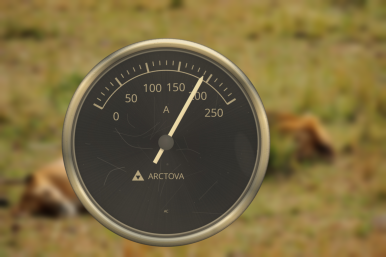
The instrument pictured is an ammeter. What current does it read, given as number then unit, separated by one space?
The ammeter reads 190 A
